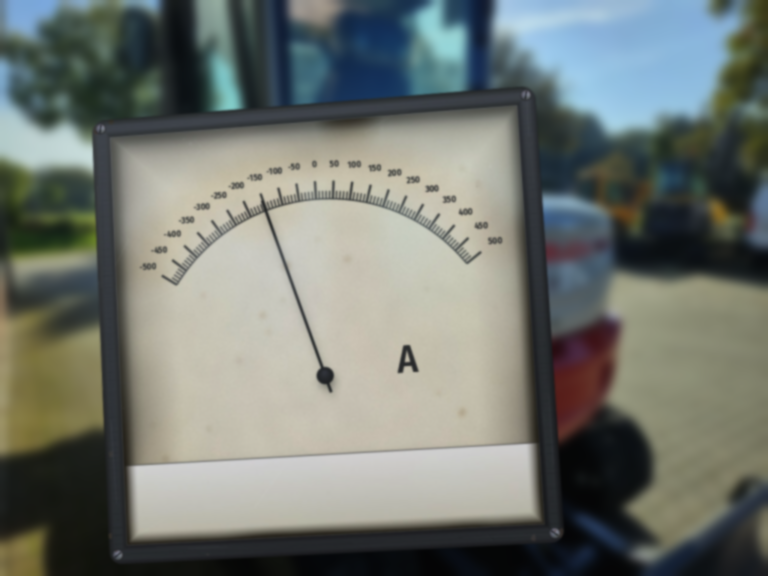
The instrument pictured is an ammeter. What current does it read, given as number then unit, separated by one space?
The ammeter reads -150 A
